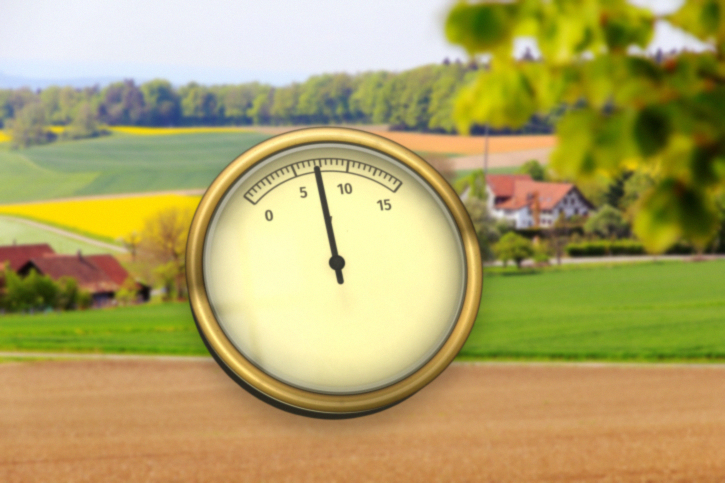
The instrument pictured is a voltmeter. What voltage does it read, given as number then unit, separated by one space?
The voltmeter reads 7 V
